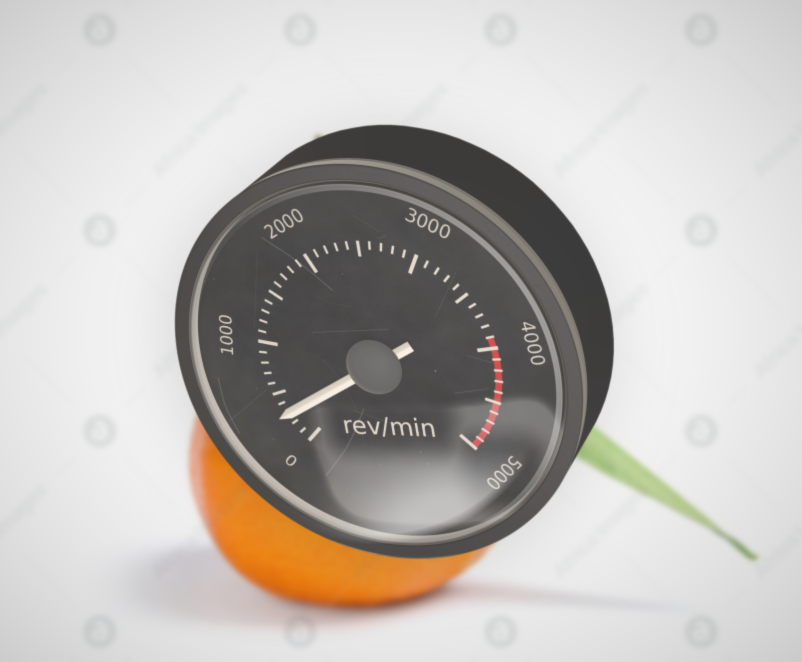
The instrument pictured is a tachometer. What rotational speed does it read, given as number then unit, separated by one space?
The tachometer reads 300 rpm
